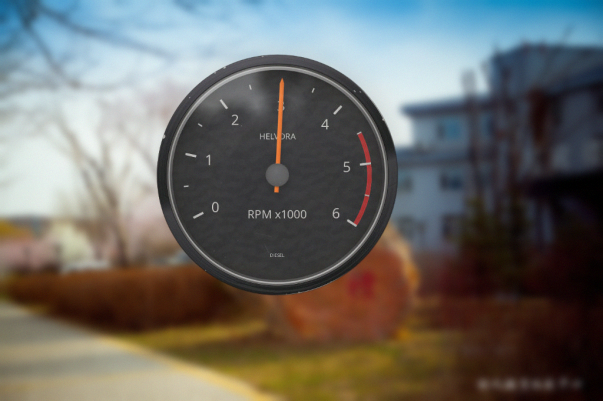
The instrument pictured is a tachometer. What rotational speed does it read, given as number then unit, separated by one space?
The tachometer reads 3000 rpm
